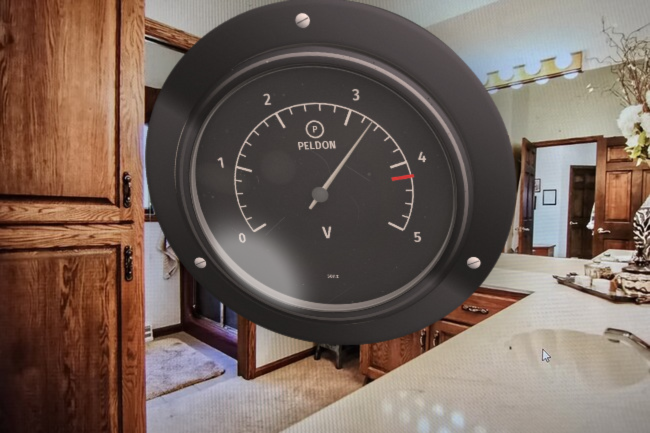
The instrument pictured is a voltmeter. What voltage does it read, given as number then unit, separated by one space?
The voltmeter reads 3.3 V
